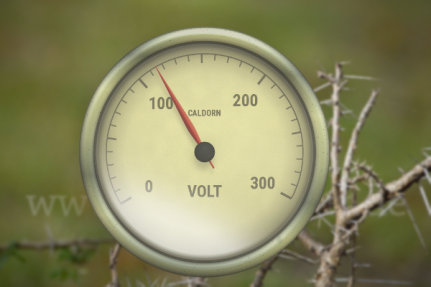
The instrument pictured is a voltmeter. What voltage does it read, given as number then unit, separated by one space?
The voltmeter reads 115 V
